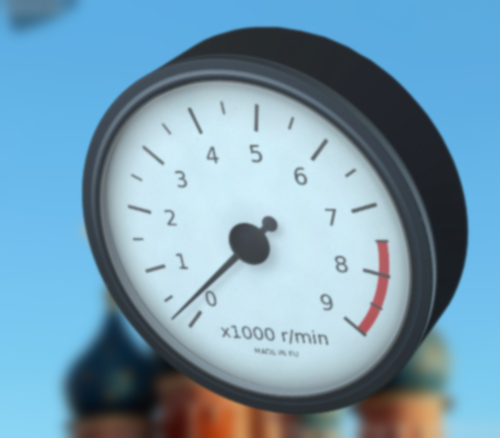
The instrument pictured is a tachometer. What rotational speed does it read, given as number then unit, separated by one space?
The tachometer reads 250 rpm
